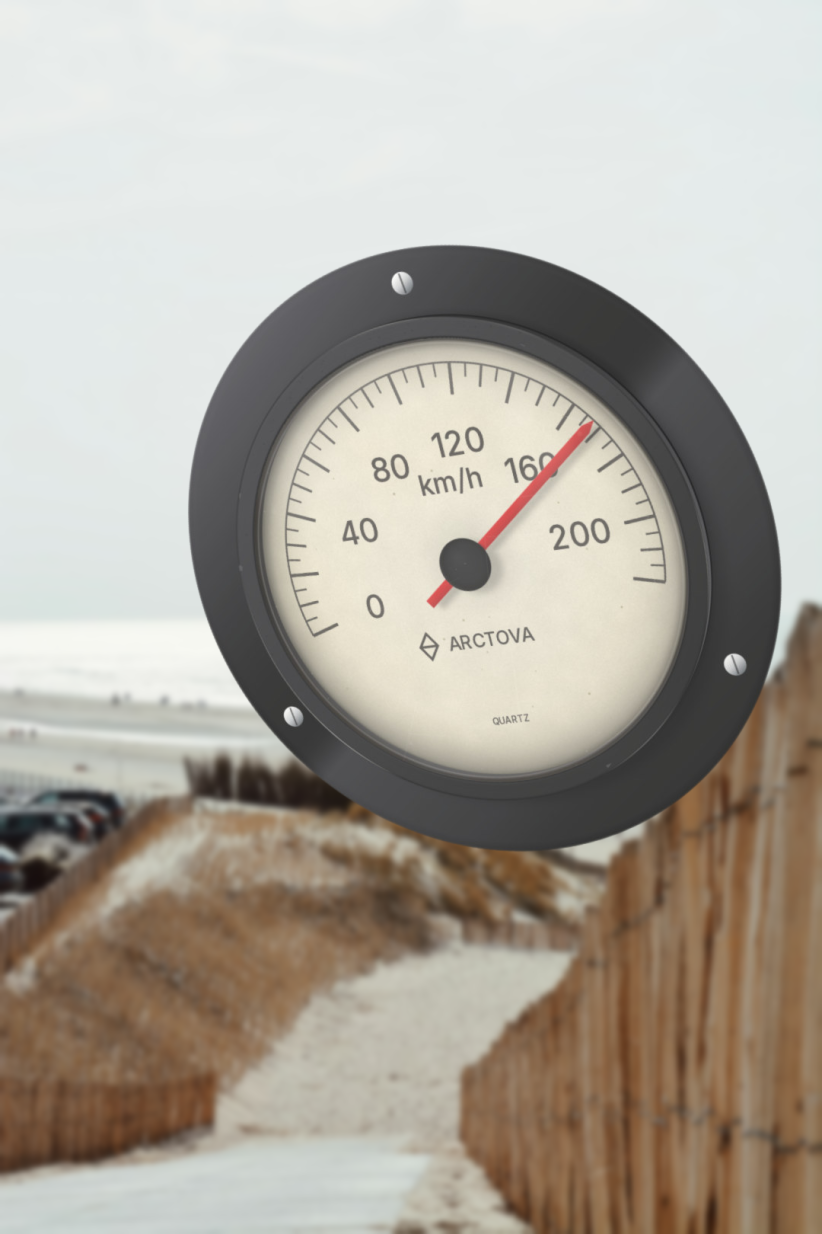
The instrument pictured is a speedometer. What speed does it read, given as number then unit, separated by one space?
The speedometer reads 167.5 km/h
